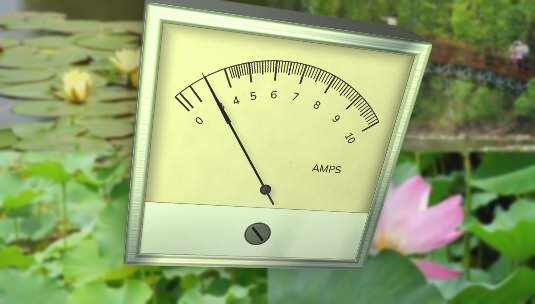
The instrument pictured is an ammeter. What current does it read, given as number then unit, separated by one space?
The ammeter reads 3 A
